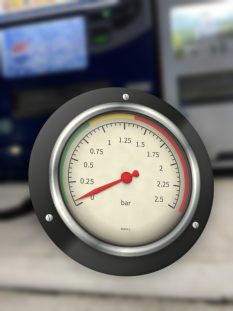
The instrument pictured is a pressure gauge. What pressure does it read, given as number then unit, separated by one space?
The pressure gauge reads 0.05 bar
